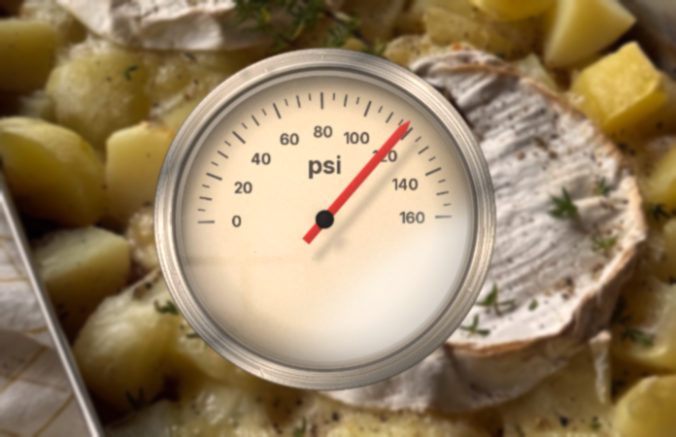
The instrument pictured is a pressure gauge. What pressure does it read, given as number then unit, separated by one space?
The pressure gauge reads 117.5 psi
